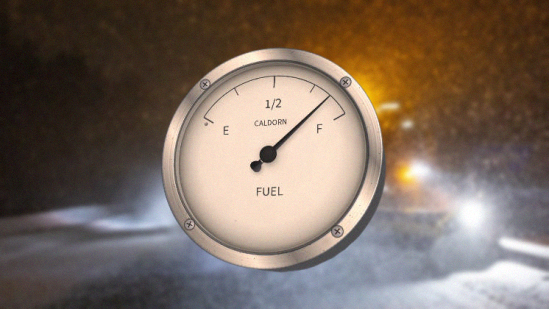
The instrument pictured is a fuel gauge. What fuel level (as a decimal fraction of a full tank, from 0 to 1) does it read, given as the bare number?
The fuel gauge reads 0.875
